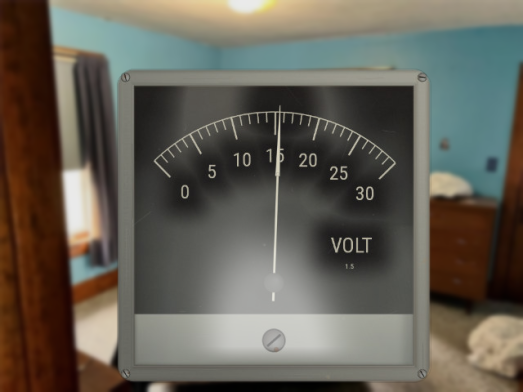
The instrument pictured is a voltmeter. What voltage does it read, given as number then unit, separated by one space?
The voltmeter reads 15.5 V
